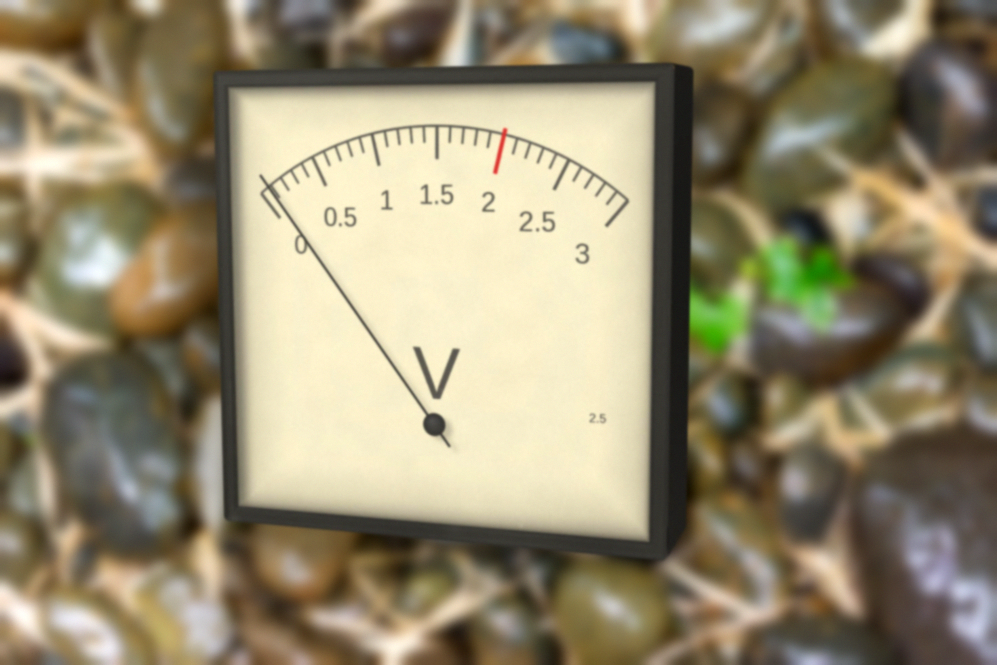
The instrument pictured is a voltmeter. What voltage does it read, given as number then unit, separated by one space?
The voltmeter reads 0.1 V
